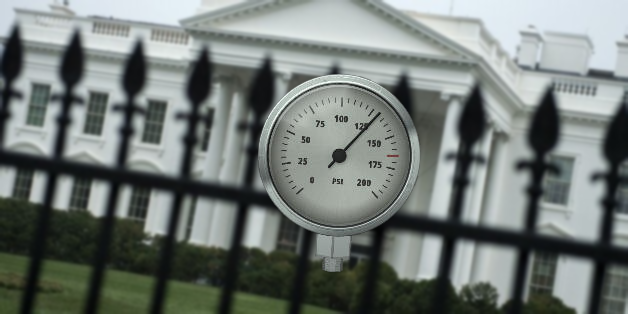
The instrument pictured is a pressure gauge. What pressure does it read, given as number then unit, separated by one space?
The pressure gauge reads 130 psi
